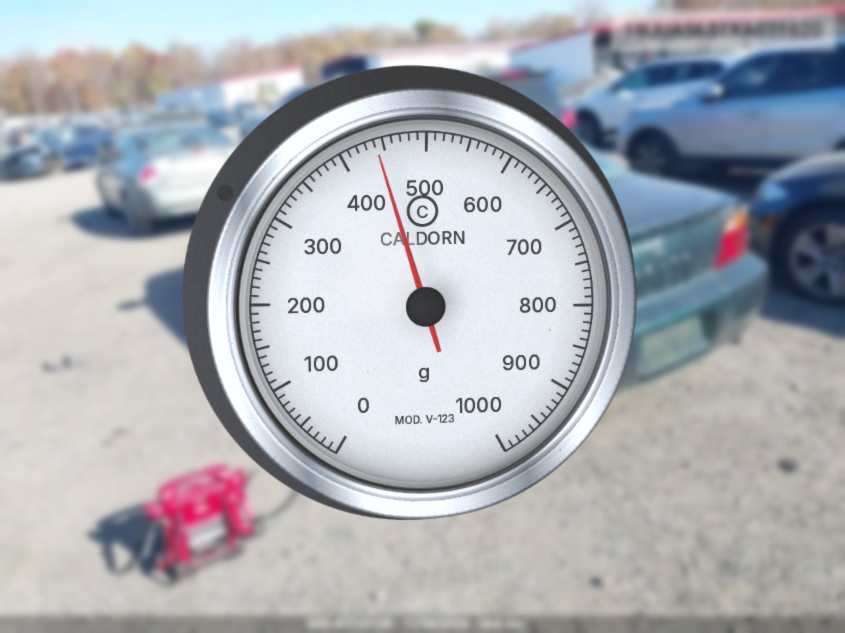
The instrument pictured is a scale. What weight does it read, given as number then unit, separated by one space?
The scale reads 440 g
